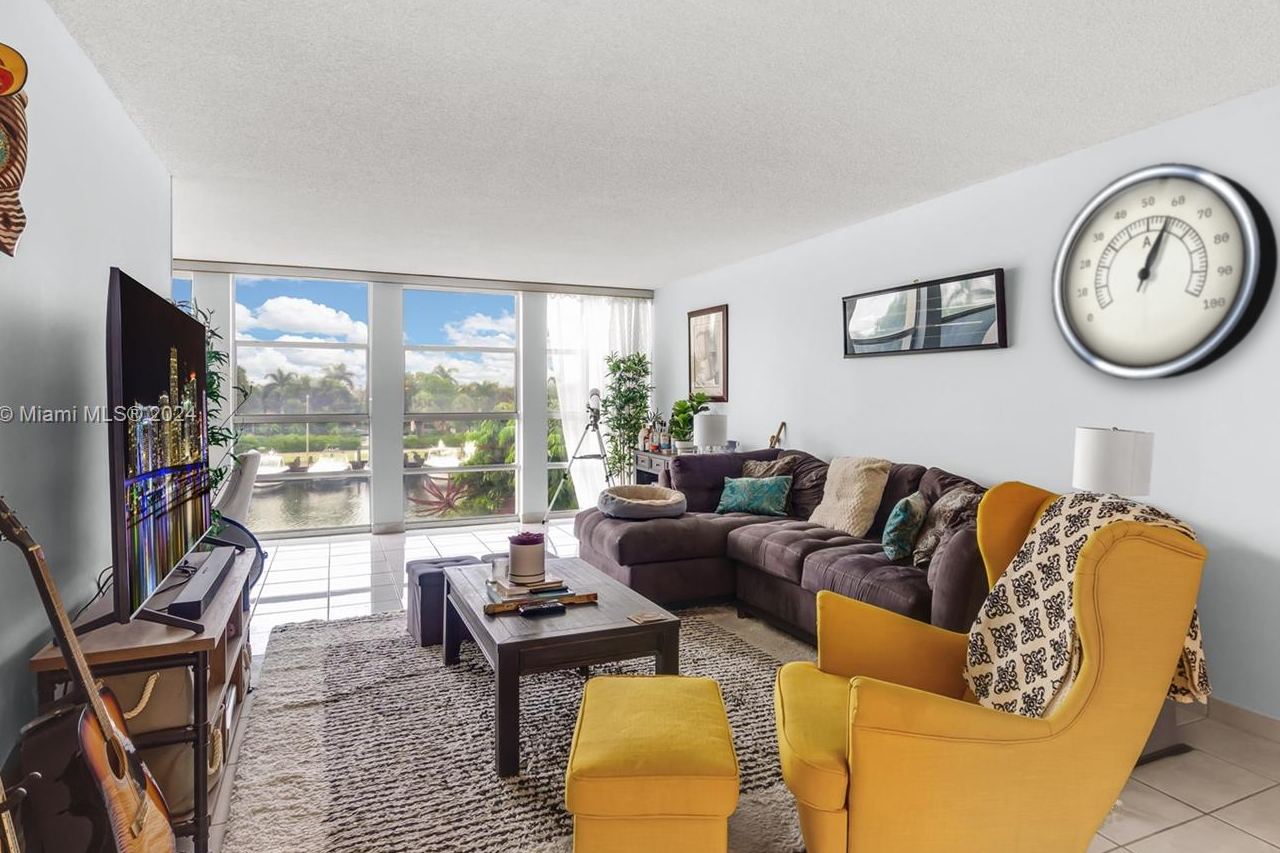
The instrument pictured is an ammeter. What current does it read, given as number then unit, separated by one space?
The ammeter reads 60 A
